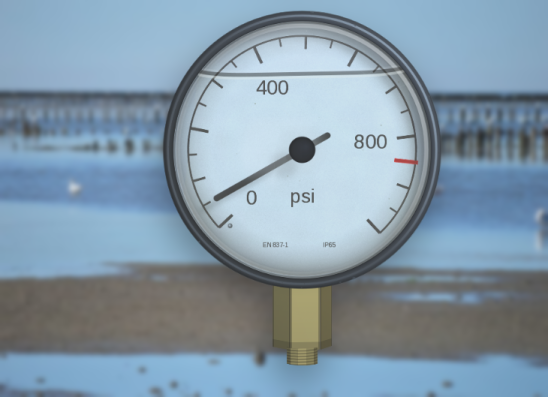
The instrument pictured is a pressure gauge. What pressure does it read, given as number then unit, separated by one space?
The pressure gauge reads 50 psi
